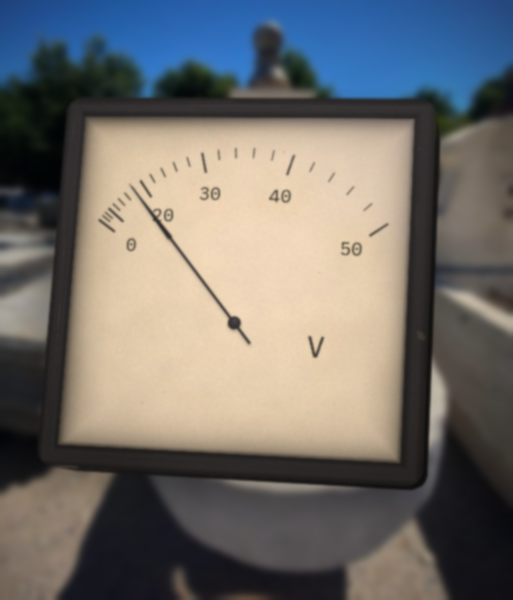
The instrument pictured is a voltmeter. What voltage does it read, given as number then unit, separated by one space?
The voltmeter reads 18 V
